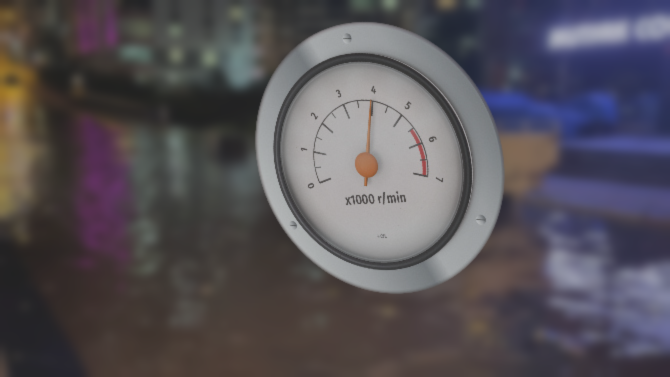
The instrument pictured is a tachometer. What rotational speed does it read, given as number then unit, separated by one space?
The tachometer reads 4000 rpm
